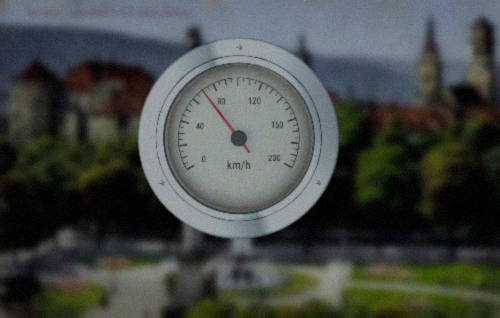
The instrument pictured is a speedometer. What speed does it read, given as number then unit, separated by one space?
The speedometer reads 70 km/h
